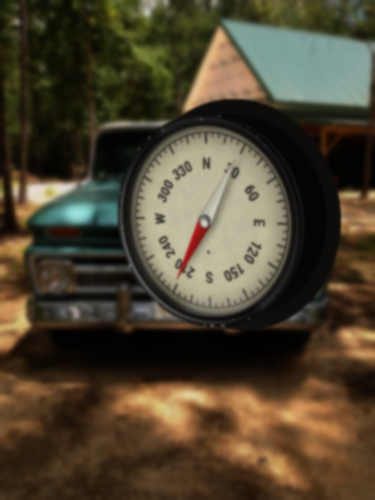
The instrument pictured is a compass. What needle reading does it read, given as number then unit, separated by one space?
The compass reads 210 °
